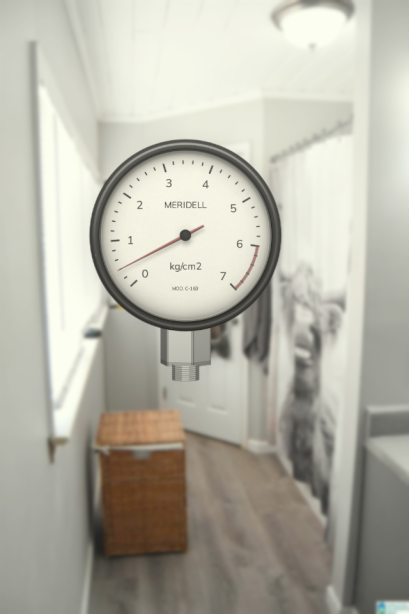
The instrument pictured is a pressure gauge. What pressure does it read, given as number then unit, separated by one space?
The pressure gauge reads 0.4 kg/cm²
